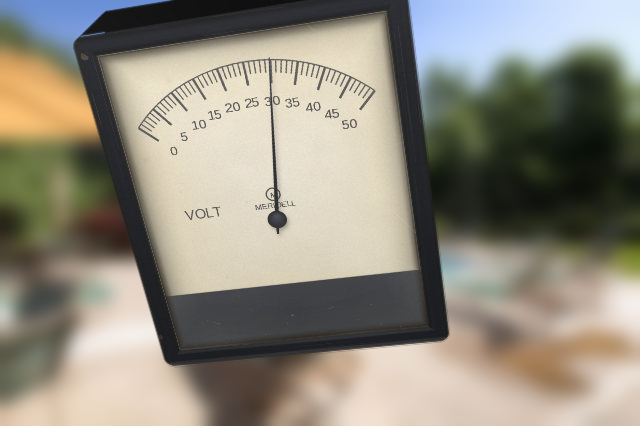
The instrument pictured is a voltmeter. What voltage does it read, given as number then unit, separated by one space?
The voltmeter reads 30 V
